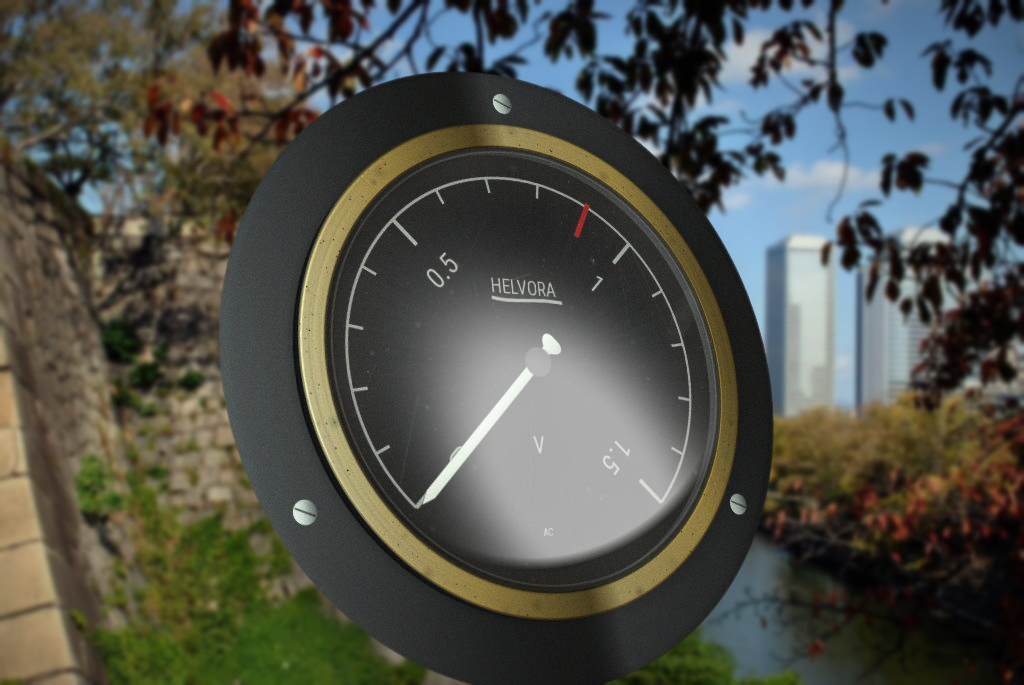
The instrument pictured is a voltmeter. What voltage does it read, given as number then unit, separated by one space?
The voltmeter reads 0 V
